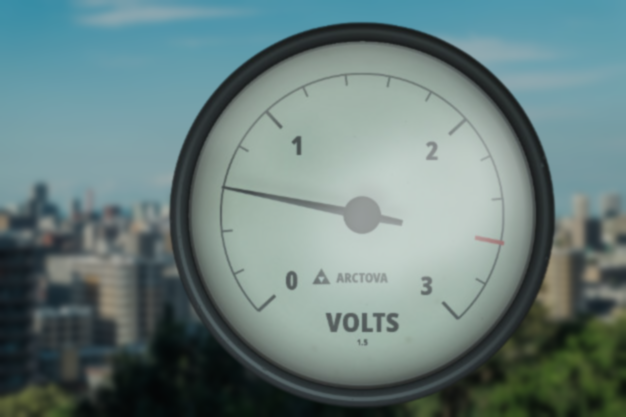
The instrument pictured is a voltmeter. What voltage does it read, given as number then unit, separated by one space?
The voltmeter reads 0.6 V
